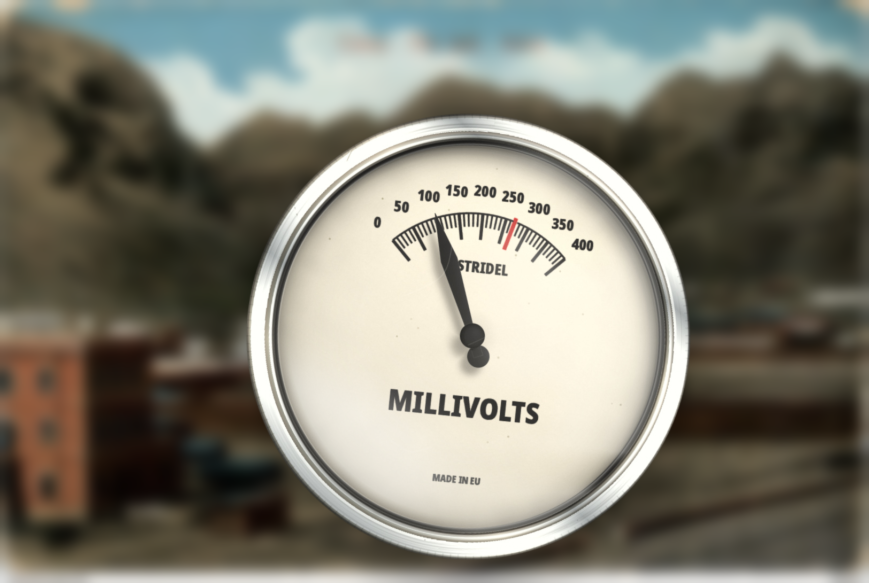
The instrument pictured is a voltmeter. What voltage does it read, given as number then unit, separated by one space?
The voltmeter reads 100 mV
